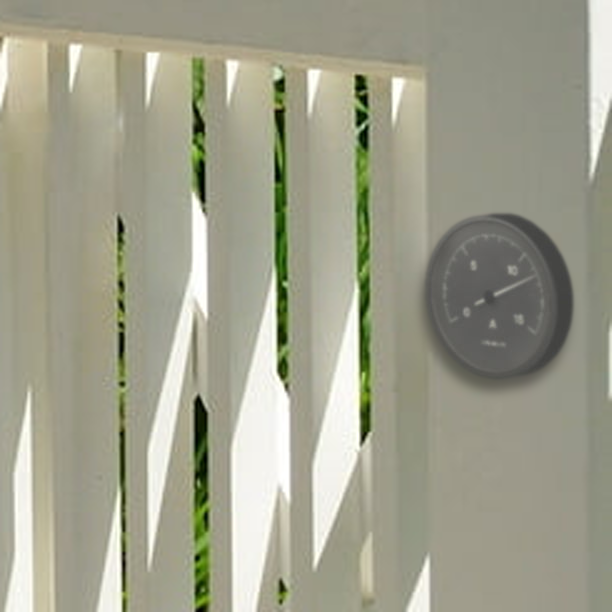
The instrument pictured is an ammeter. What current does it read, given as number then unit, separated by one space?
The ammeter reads 11.5 A
